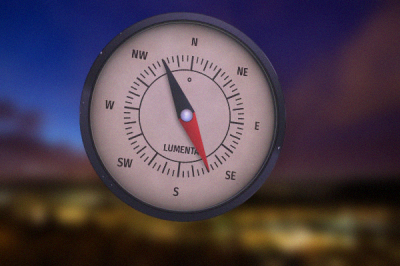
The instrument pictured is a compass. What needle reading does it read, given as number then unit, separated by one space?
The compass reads 150 °
